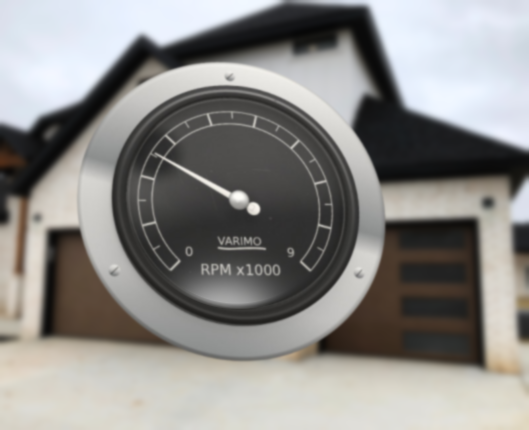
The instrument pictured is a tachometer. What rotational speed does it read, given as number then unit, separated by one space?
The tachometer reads 2500 rpm
